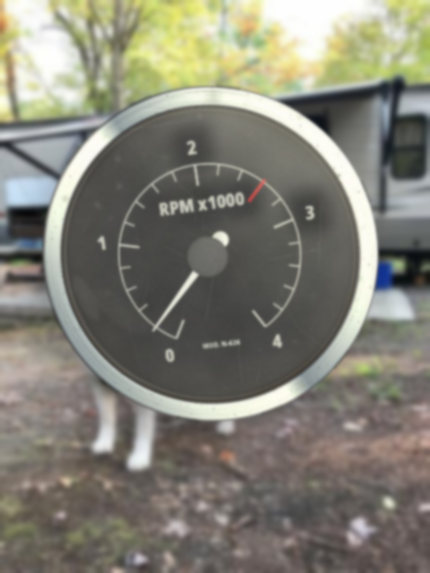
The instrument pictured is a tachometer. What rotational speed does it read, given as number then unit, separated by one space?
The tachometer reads 200 rpm
